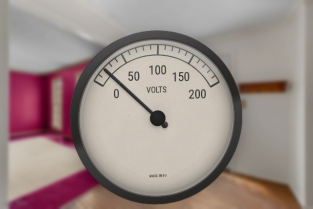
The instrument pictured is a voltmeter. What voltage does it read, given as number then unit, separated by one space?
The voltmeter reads 20 V
